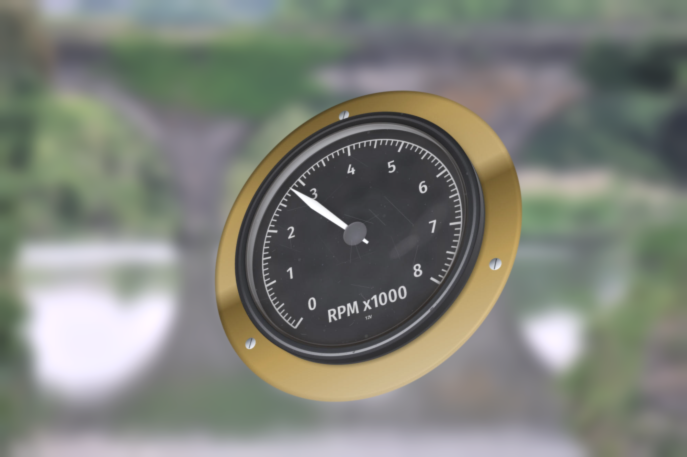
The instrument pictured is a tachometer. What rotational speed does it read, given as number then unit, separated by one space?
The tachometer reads 2800 rpm
